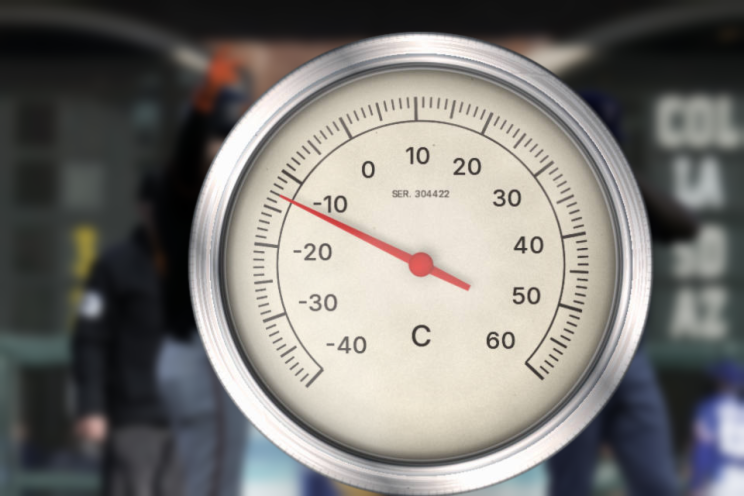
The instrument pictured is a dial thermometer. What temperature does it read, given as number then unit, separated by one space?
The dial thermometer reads -13 °C
